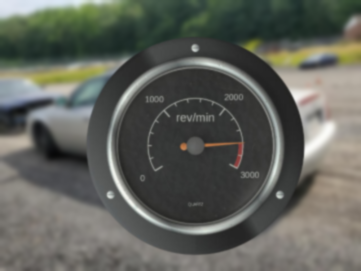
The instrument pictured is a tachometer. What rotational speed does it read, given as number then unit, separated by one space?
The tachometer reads 2600 rpm
